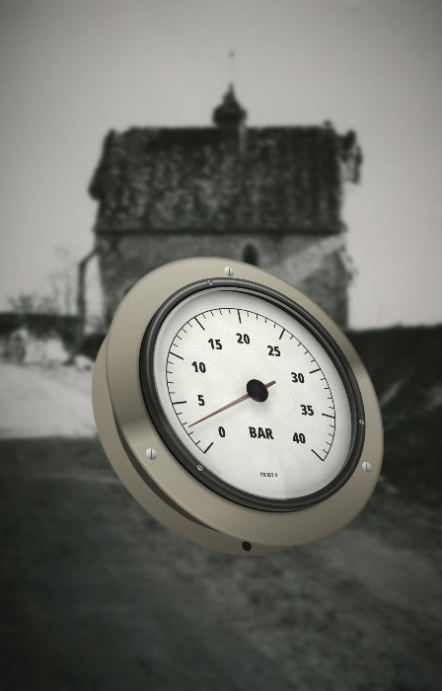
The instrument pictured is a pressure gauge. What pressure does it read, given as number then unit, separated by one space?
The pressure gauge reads 2.5 bar
